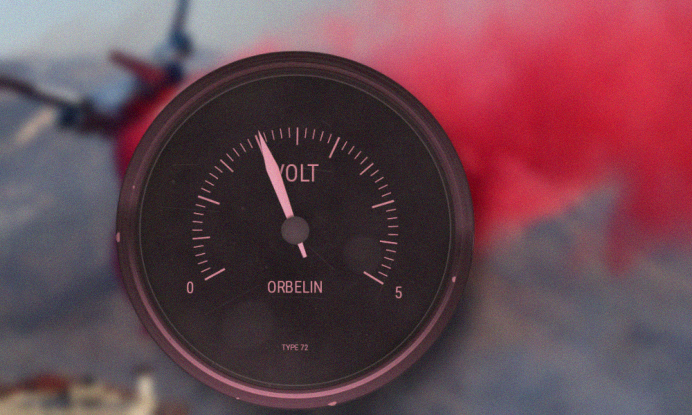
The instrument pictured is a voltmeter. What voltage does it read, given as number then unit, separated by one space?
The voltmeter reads 2.05 V
